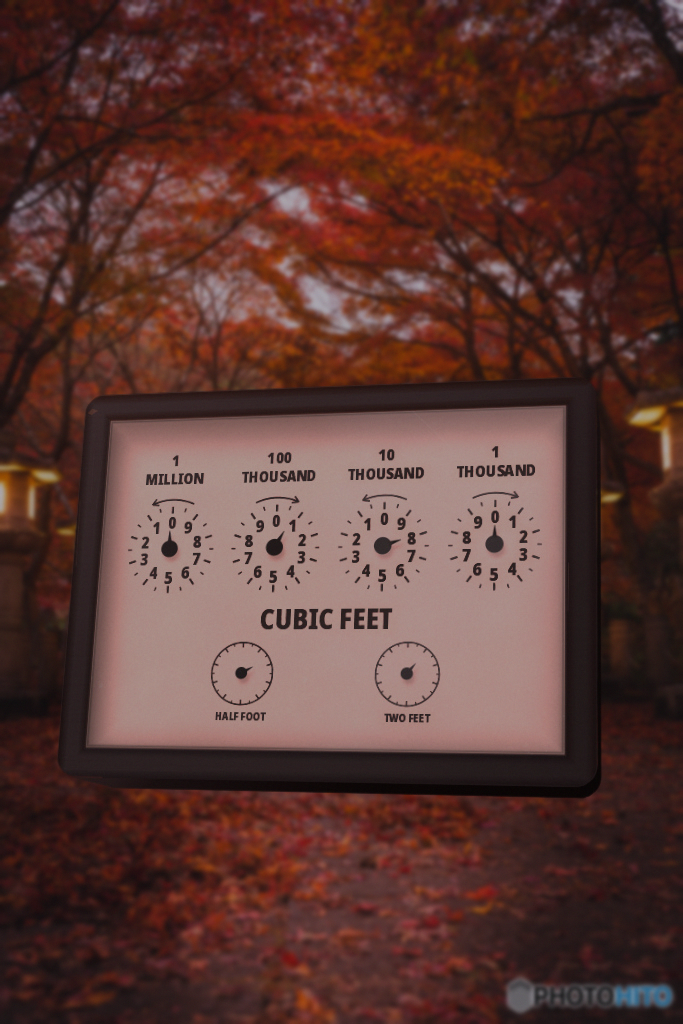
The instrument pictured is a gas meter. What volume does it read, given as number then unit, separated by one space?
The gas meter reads 8000 ft³
